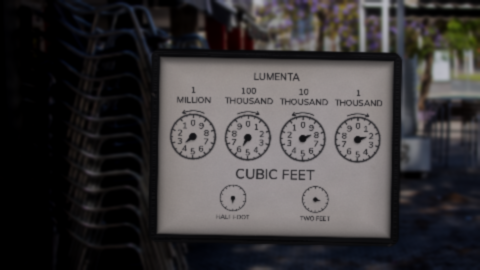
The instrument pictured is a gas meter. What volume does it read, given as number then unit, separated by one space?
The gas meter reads 358200 ft³
